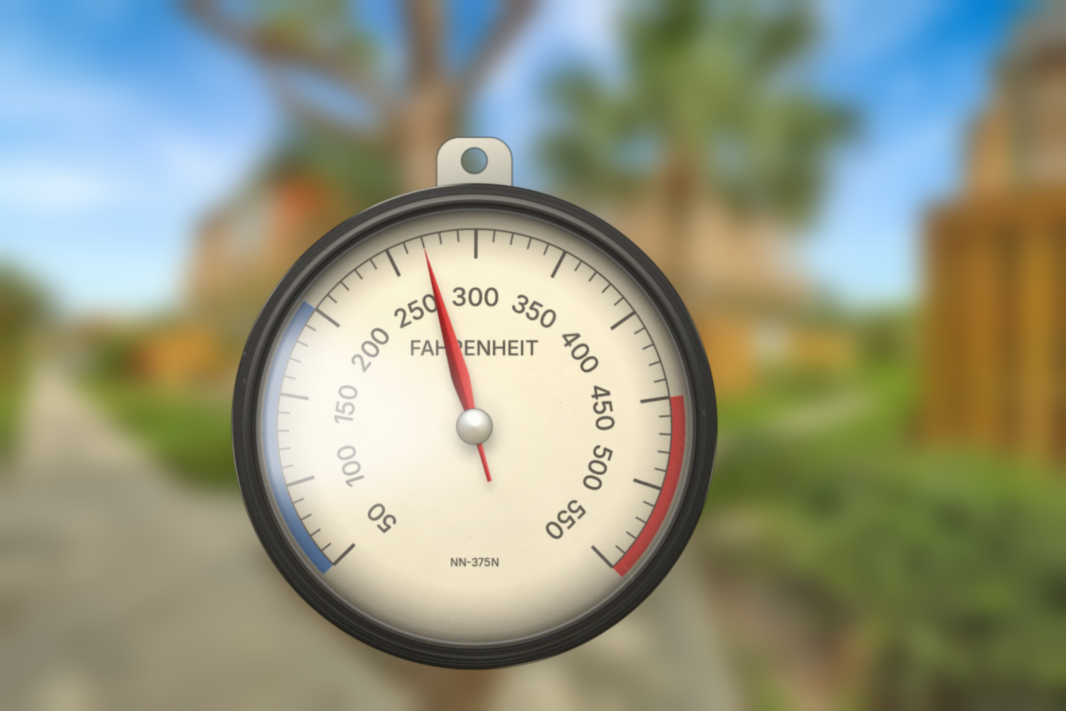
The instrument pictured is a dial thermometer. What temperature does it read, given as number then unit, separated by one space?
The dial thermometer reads 270 °F
